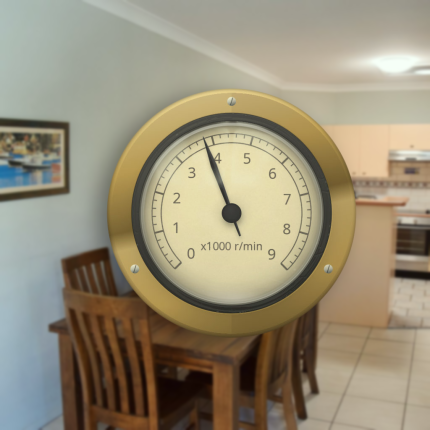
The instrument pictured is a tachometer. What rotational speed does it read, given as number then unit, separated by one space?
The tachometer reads 3800 rpm
